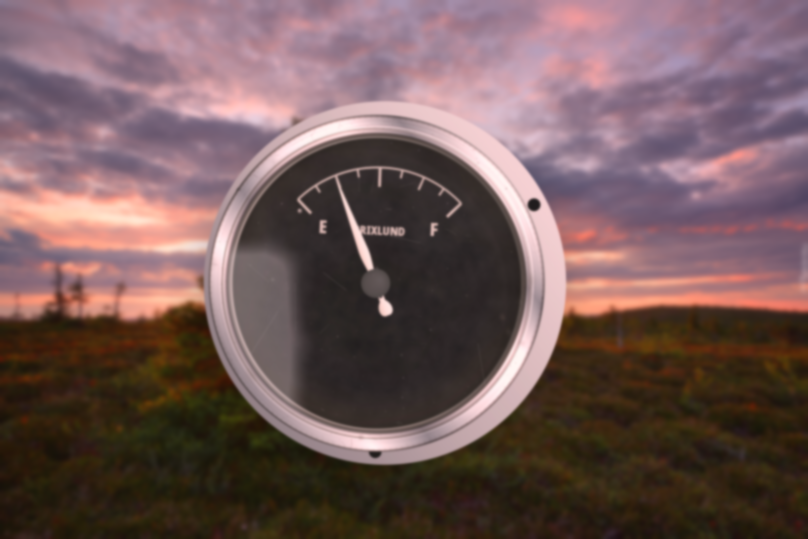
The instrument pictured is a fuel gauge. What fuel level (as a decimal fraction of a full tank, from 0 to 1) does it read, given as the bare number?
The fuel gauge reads 0.25
